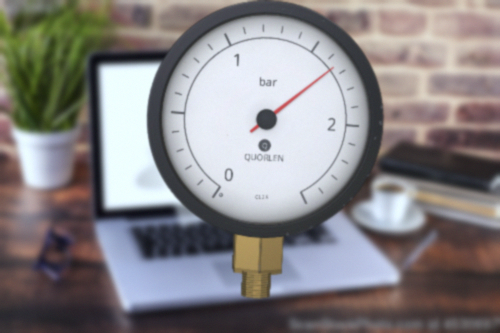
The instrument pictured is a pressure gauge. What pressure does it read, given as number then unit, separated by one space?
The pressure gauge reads 1.65 bar
